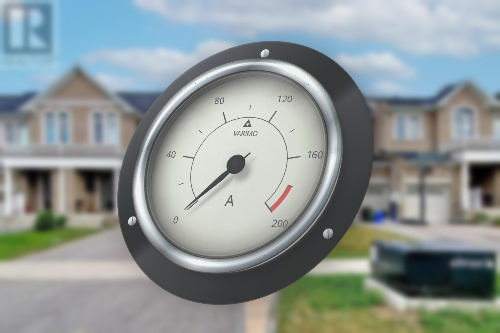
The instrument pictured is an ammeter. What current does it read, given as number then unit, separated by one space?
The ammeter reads 0 A
